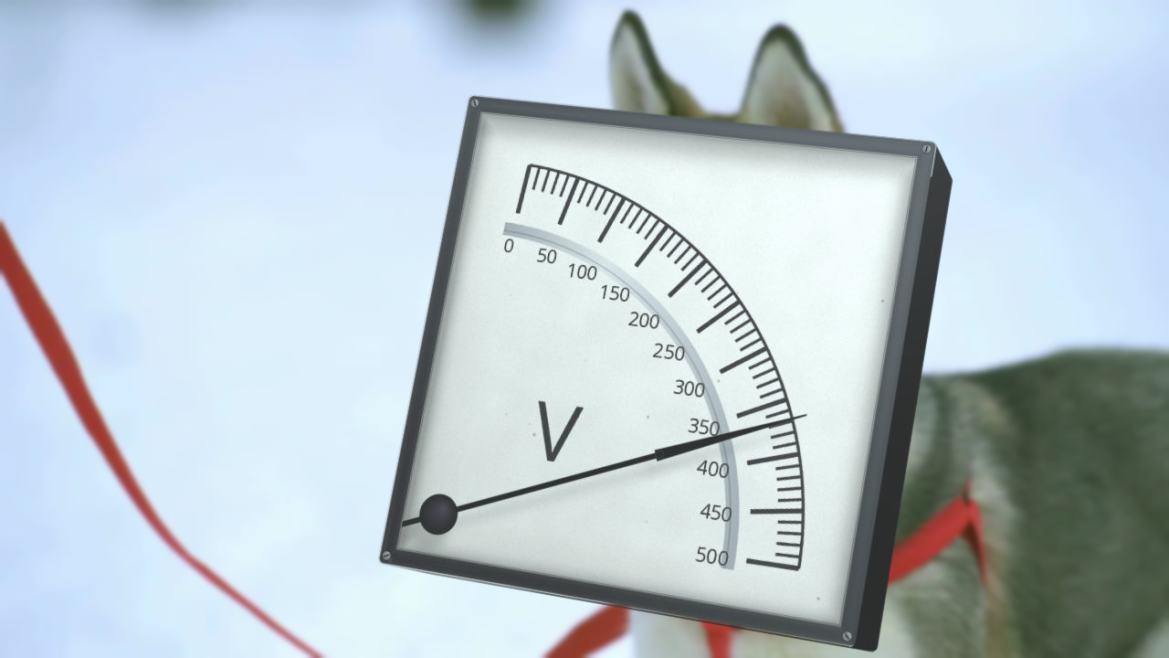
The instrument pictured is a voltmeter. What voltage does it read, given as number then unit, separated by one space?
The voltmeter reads 370 V
